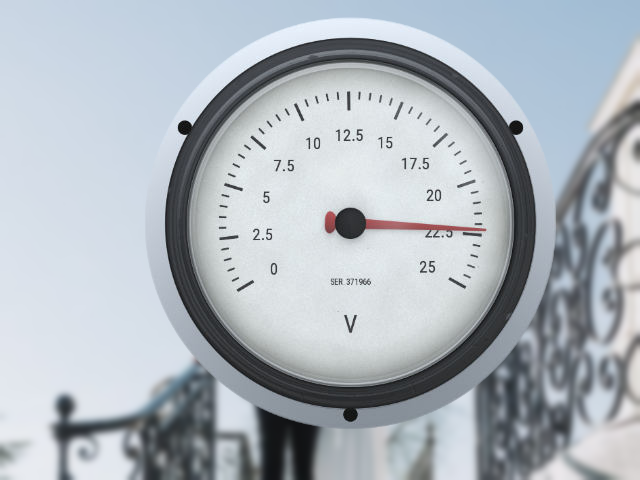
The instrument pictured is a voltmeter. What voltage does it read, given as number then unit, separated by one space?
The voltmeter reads 22.25 V
